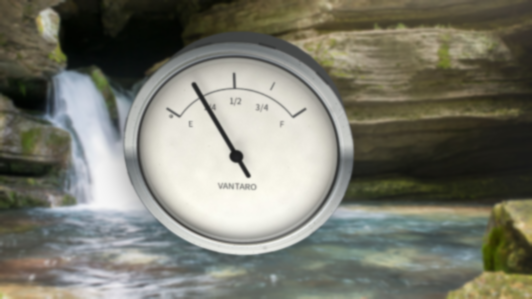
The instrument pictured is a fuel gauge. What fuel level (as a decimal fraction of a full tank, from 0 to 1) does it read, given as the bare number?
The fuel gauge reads 0.25
